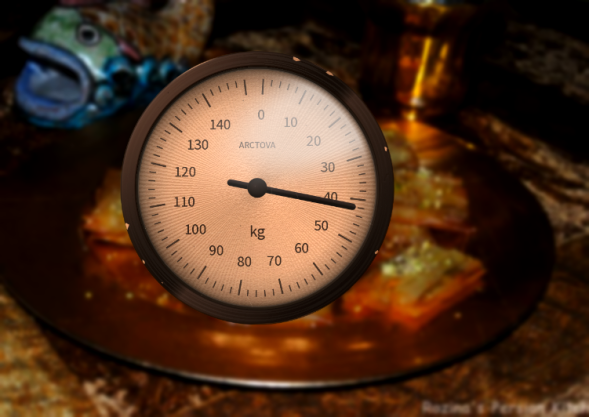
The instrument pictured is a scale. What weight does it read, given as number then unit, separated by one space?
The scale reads 42 kg
